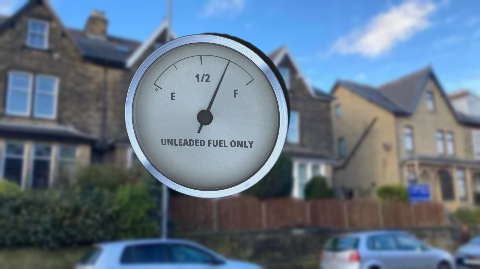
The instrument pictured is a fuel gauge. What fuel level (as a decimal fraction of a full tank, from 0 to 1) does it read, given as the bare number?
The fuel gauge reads 0.75
